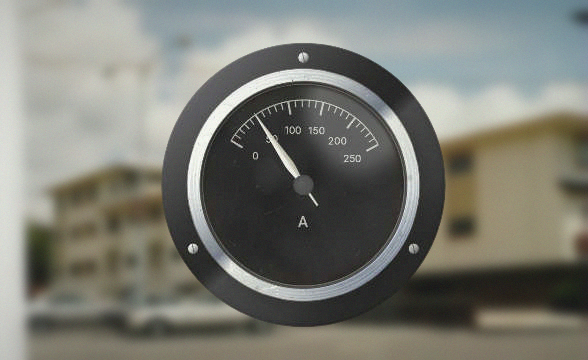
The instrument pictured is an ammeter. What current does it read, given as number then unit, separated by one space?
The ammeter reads 50 A
